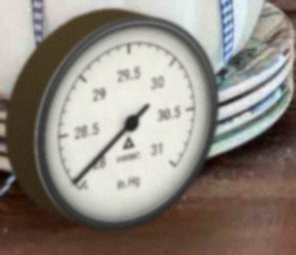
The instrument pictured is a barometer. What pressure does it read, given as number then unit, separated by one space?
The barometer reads 28.1 inHg
